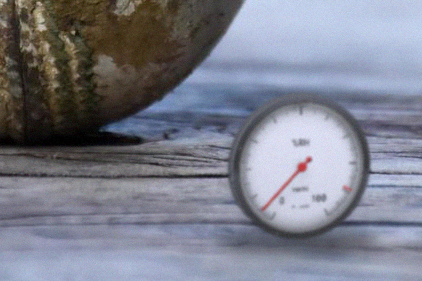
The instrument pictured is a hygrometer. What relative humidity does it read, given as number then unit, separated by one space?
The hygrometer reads 5 %
